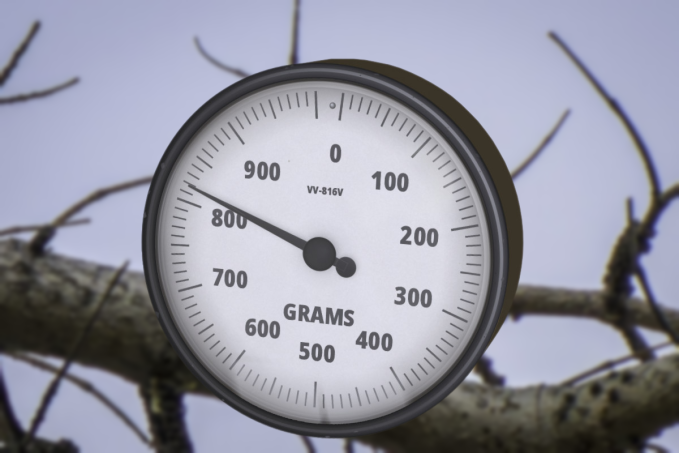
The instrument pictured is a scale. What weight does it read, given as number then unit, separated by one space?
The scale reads 820 g
